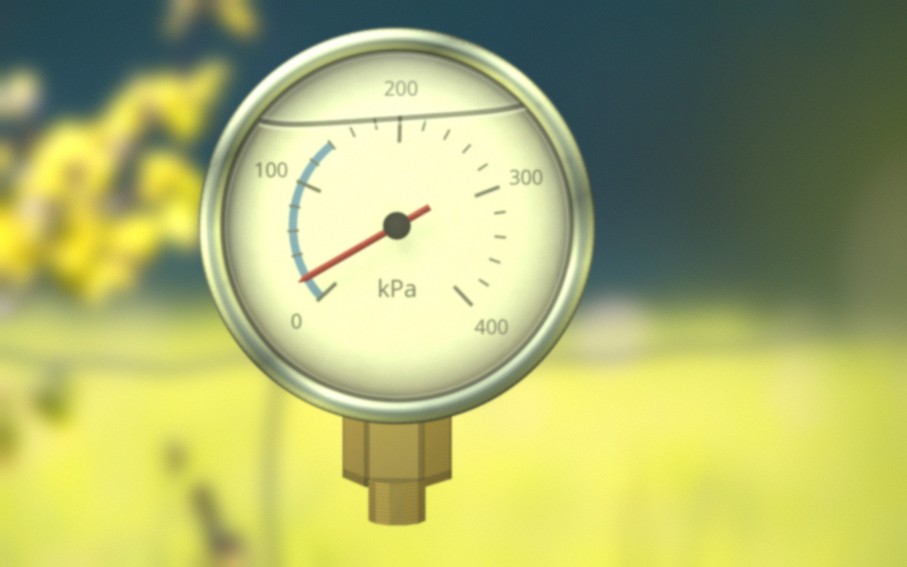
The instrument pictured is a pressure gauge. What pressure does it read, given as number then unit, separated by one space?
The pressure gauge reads 20 kPa
